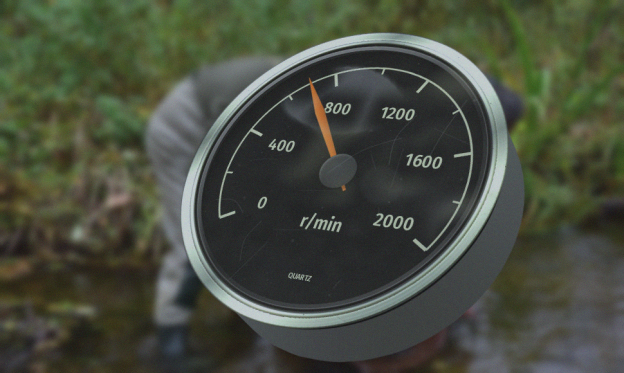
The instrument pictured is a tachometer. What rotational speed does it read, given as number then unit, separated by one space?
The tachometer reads 700 rpm
